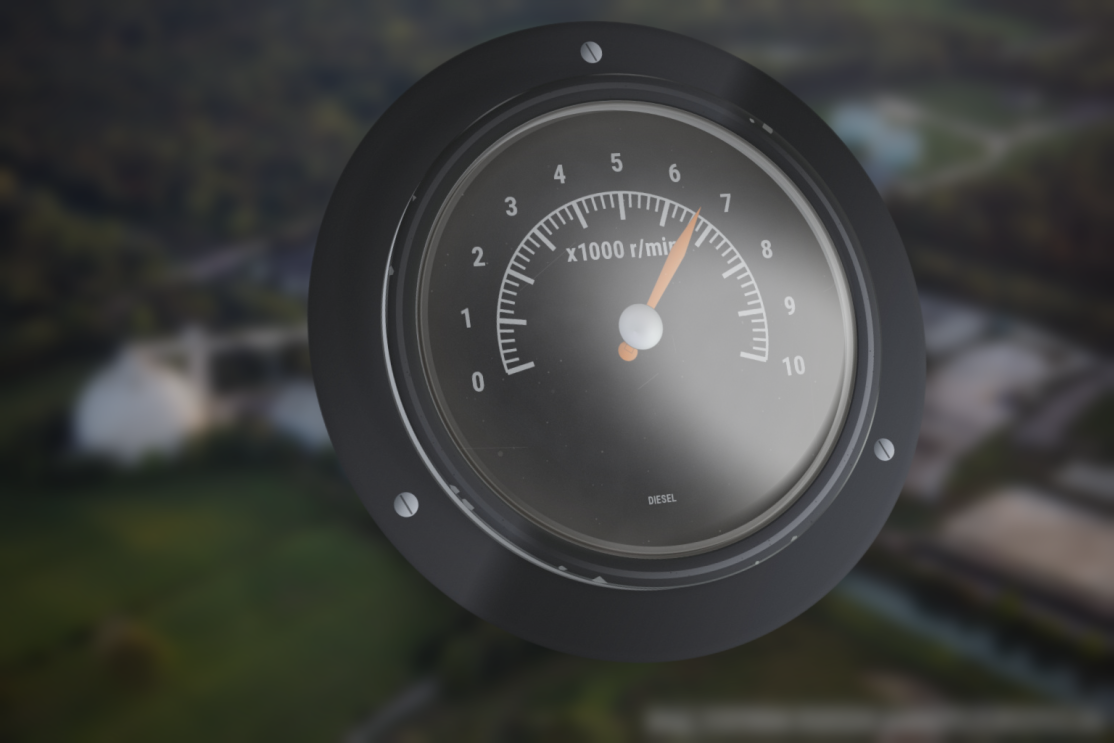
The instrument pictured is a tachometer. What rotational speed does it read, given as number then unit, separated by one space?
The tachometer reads 6600 rpm
